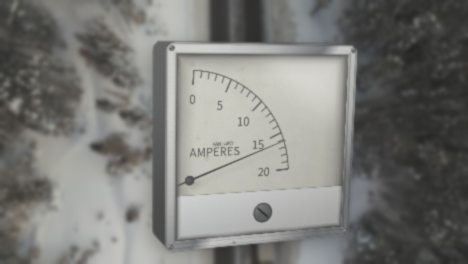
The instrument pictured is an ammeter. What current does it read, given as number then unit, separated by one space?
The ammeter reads 16 A
